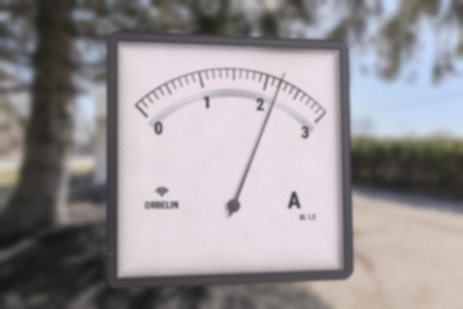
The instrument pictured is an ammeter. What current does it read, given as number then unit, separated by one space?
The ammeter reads 2.2 A
